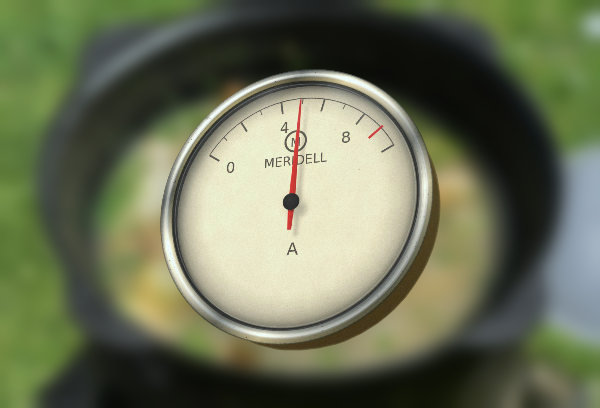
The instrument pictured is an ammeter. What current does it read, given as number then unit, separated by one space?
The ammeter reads 5 A
